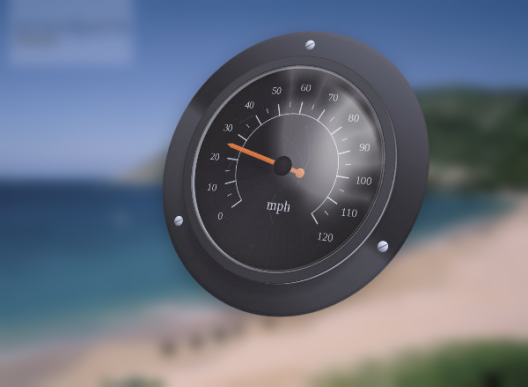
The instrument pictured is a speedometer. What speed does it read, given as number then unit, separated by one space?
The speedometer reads 25 mph
